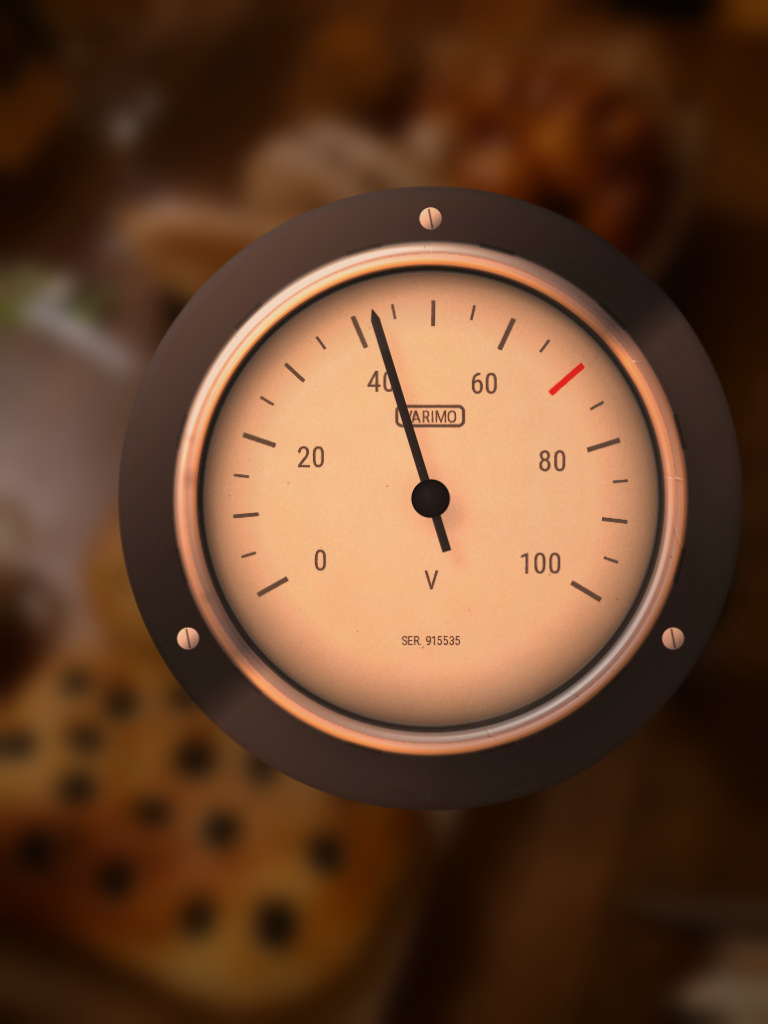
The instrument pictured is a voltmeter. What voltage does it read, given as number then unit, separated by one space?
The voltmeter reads 42.5 V
